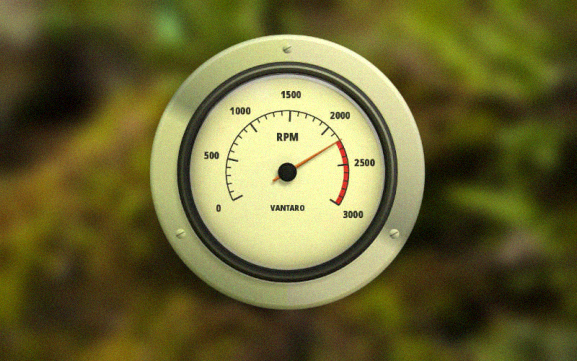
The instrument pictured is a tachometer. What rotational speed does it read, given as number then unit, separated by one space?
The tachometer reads 2200 rpm
